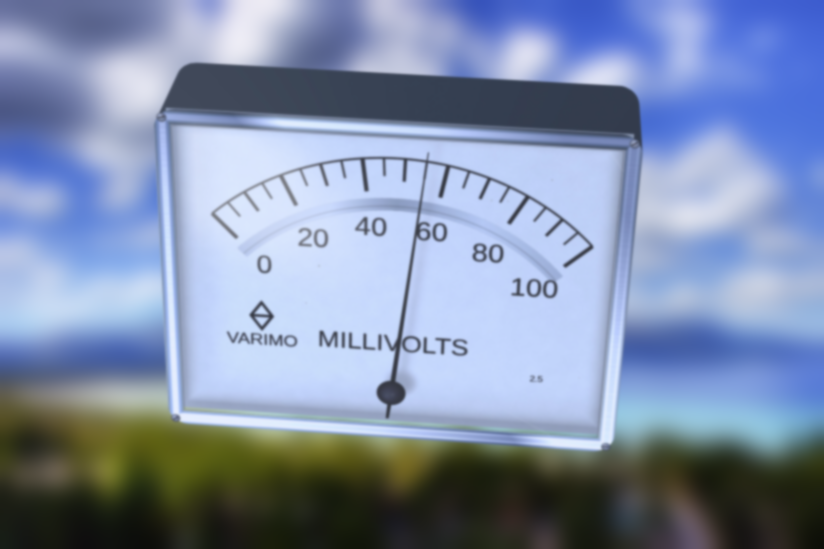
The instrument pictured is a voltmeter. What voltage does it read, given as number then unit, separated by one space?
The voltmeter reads 55 mV
